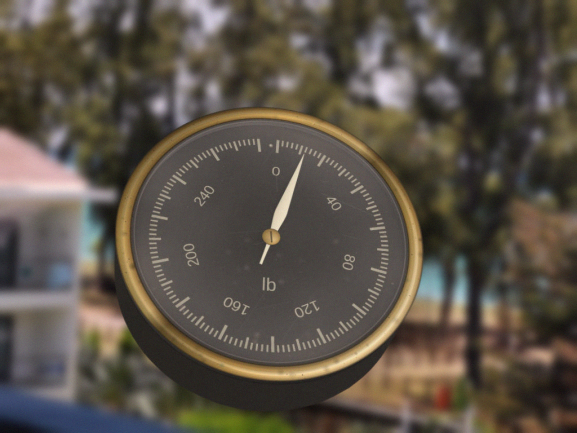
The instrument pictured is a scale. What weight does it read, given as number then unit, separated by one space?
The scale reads 12 lb
